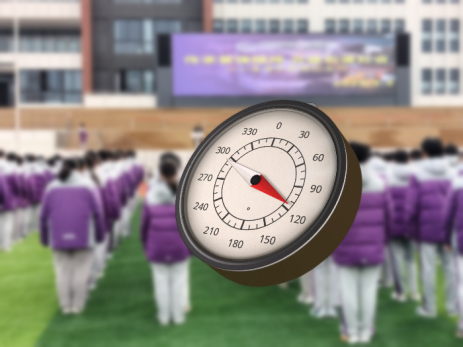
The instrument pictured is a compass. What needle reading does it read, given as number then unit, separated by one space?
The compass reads 115 °
